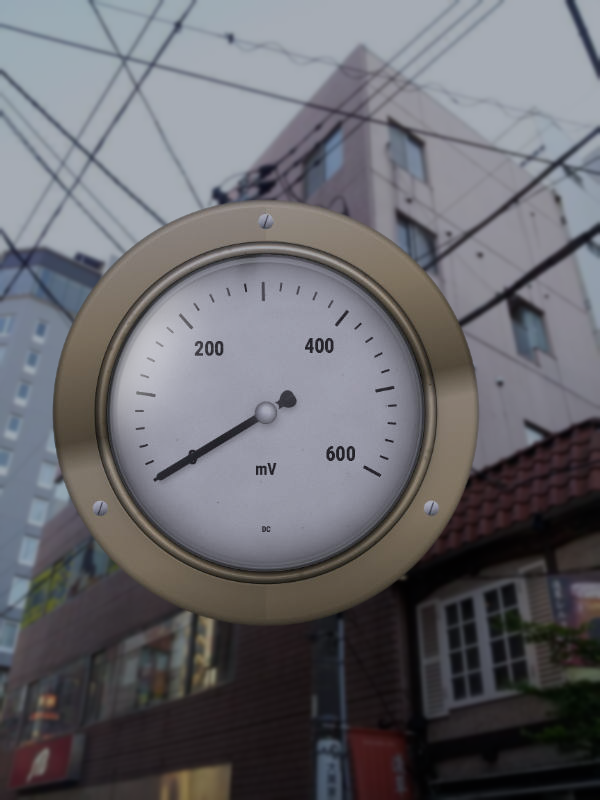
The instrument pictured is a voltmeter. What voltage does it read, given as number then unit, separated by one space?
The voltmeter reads 0 mV
